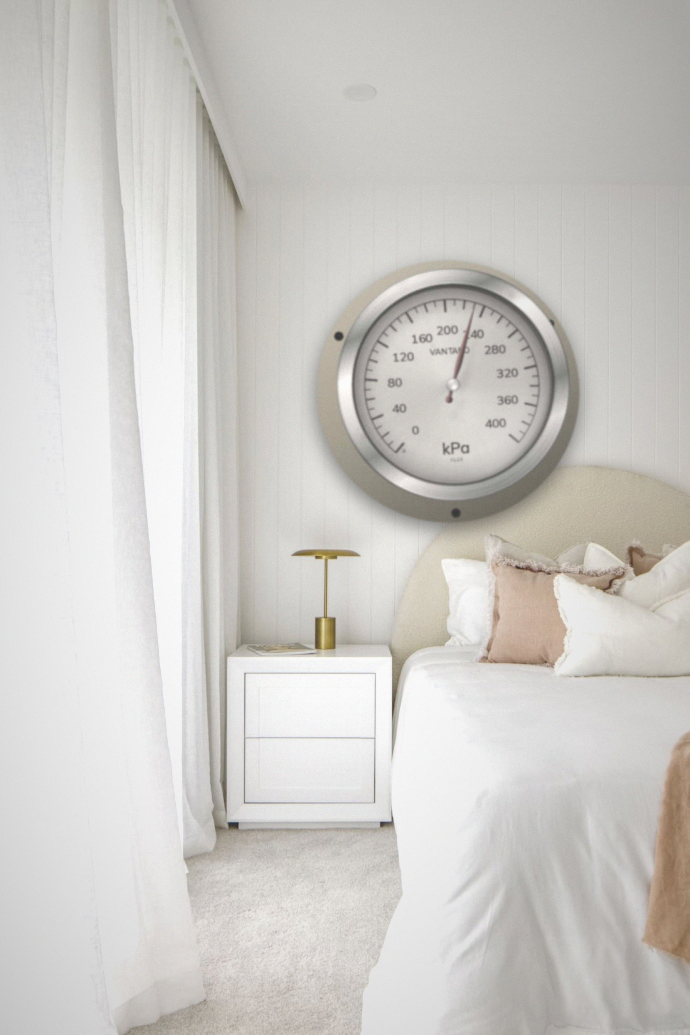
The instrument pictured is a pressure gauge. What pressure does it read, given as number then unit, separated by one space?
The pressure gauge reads 230 kPa
